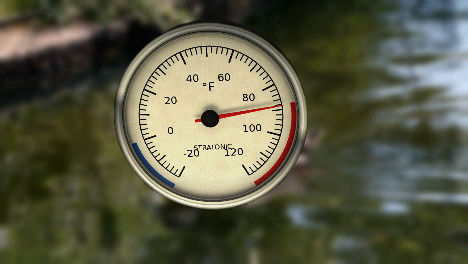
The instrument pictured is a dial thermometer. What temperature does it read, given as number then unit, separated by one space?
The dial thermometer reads 88 °F
